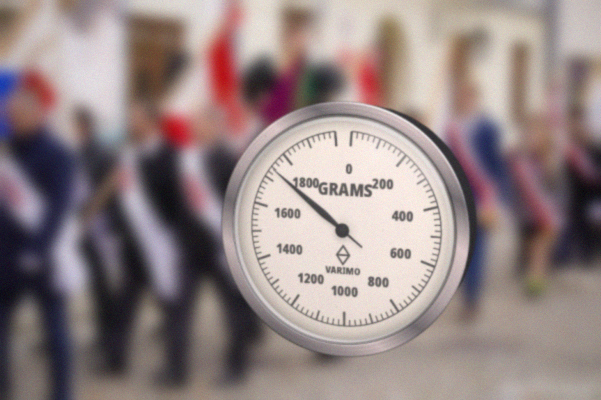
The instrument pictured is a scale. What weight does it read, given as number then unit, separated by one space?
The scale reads 1740 g
